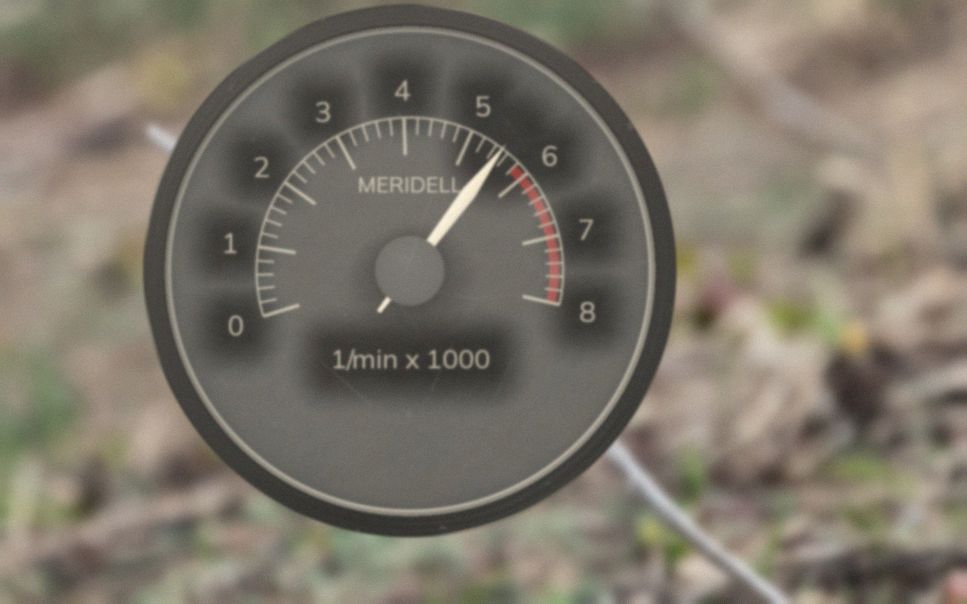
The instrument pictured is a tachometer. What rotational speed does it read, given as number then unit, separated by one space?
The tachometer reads 5500 rpm
